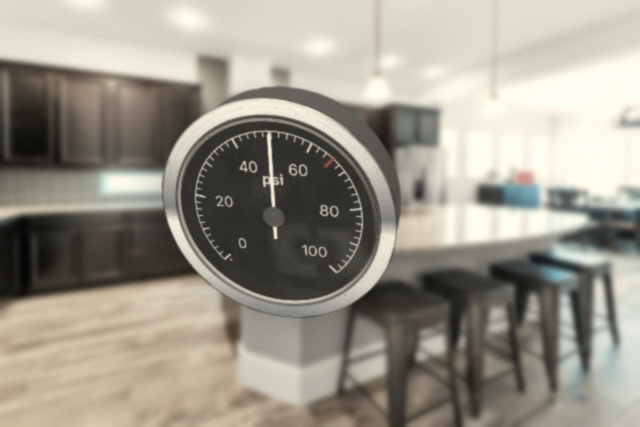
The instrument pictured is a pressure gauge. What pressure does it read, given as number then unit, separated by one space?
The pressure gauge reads 50 psi
